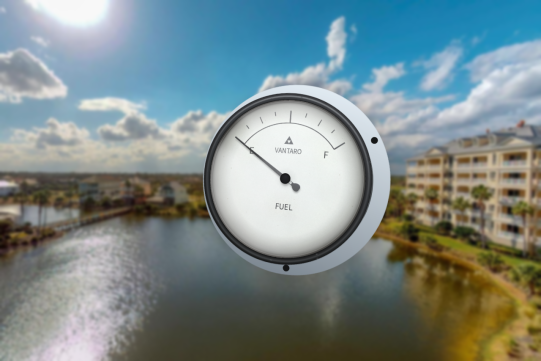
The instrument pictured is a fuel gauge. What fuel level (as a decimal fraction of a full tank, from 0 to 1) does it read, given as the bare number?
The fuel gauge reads 0
